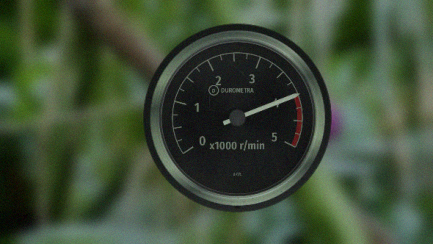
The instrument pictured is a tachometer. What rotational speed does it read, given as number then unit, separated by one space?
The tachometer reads 4000 rpm
